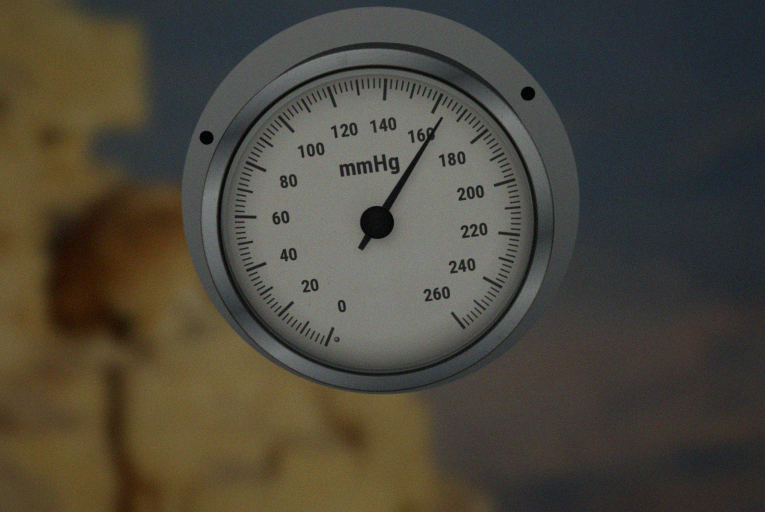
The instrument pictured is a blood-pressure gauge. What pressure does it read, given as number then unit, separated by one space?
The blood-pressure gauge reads 164 mmHg
